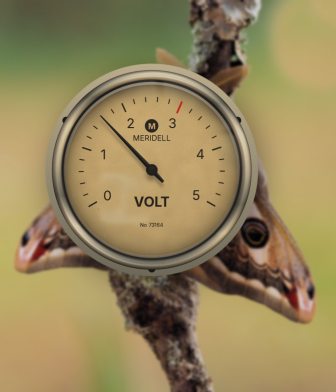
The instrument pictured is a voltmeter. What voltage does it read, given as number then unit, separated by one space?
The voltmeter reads 1.6 V
